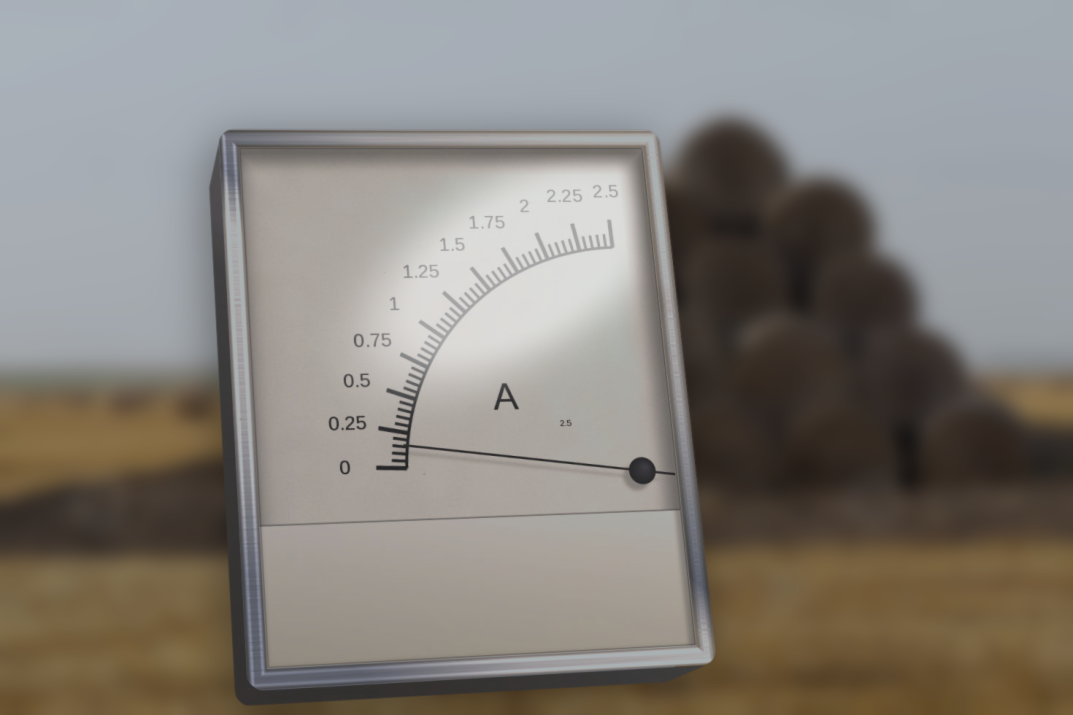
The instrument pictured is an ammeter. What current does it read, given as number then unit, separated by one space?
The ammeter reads 0.15 A
